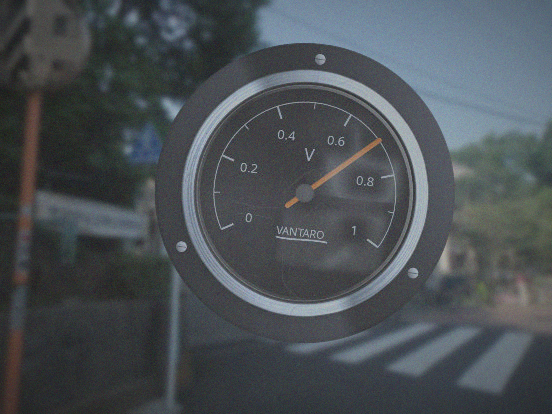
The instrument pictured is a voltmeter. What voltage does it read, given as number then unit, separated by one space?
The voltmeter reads 0.7 V
